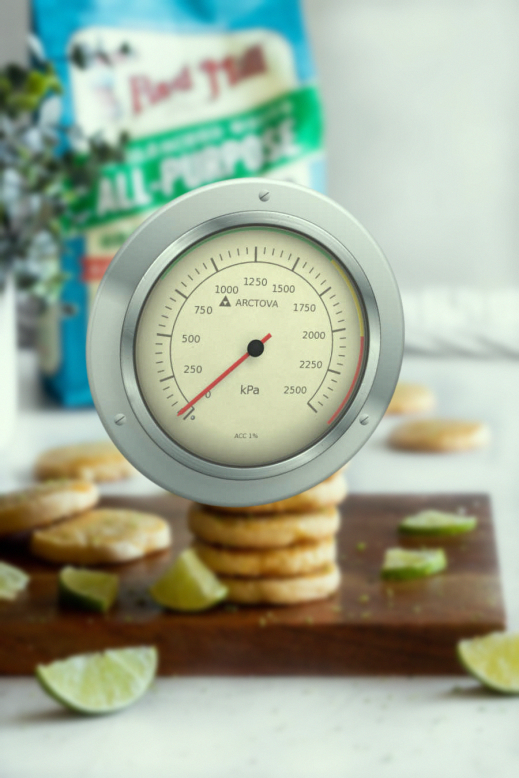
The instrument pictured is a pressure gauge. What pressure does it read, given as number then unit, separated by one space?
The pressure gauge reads 50 kPa
